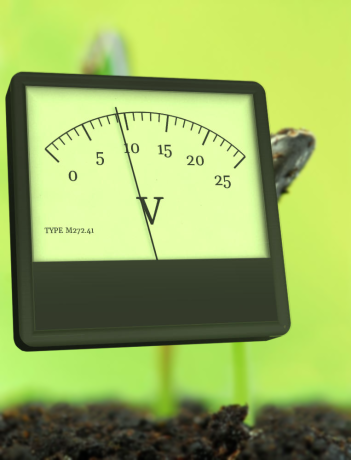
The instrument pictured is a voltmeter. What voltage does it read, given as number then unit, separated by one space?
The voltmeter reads 9 V
